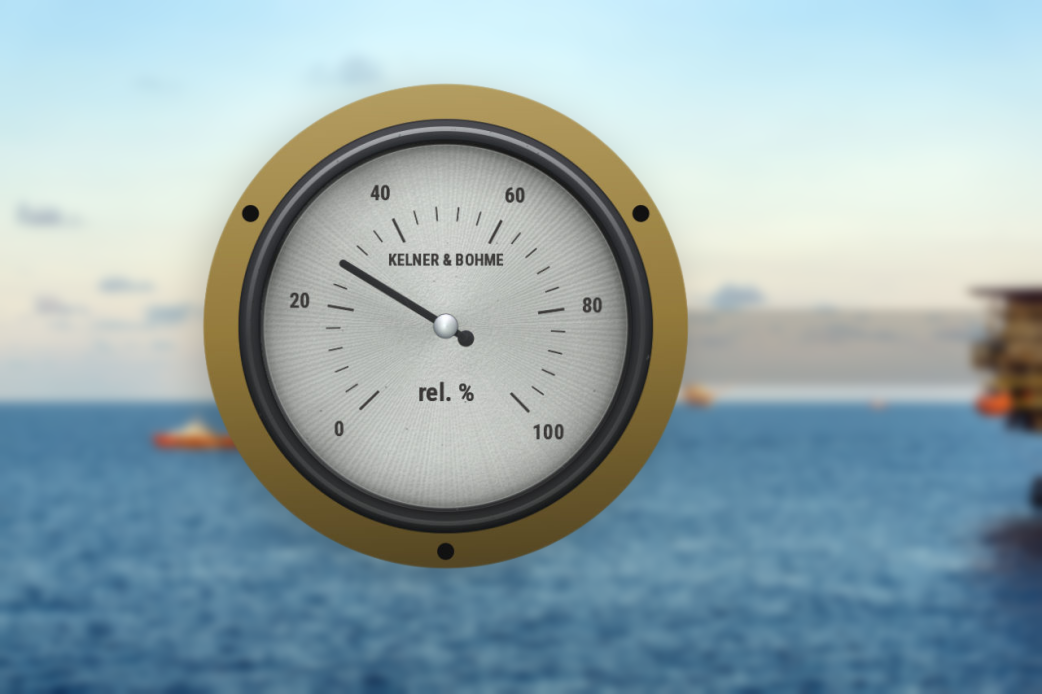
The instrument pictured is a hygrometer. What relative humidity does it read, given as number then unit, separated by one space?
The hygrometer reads 28 %
